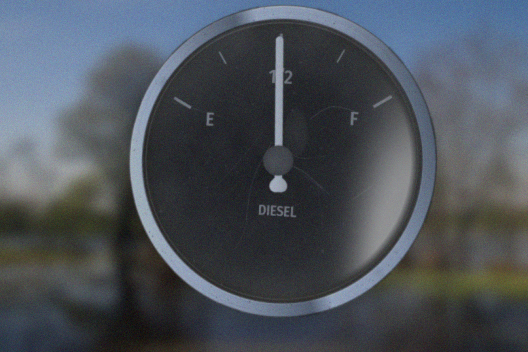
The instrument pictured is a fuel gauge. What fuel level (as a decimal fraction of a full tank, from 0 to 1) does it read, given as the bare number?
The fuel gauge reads 0.5
